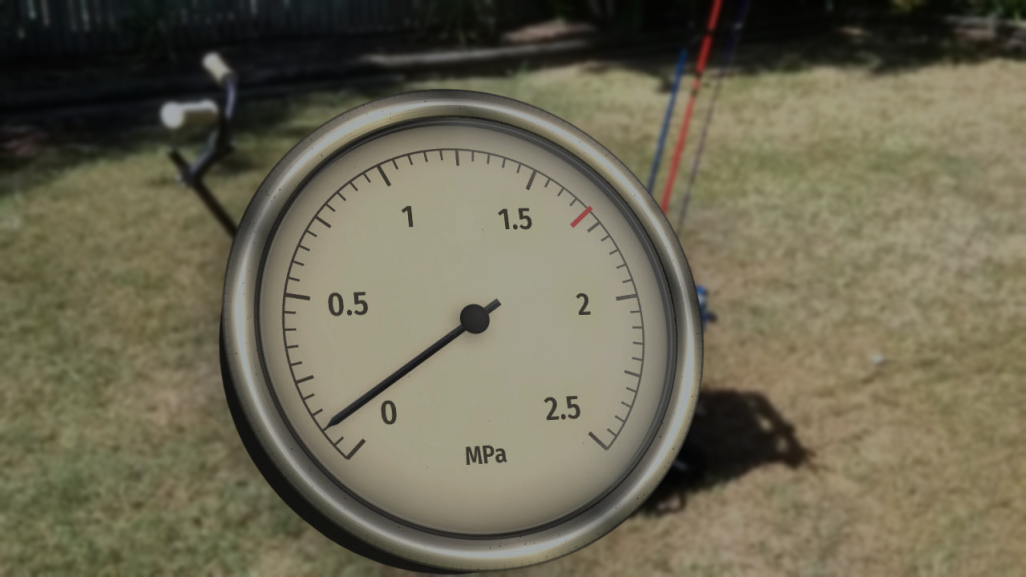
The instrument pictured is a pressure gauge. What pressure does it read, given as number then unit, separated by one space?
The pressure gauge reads 0.1 MPa
